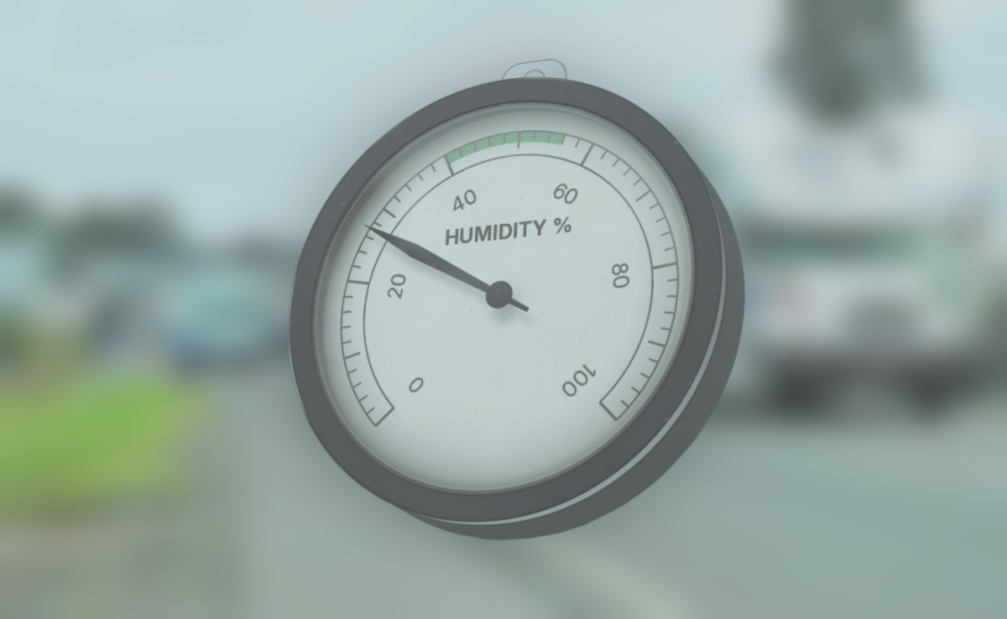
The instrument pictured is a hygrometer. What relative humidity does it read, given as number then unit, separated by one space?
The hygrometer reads 27 %
